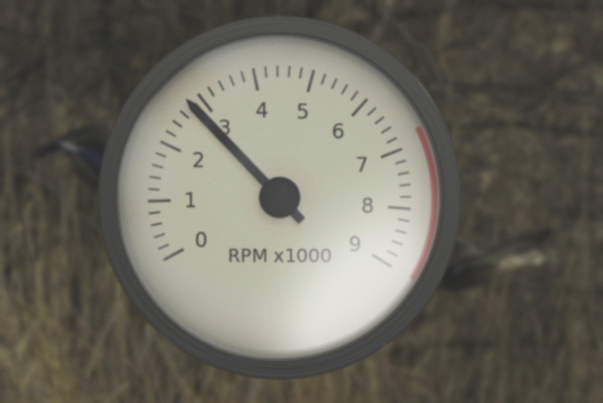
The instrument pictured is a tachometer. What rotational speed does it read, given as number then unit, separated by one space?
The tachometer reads 2800 rpm
